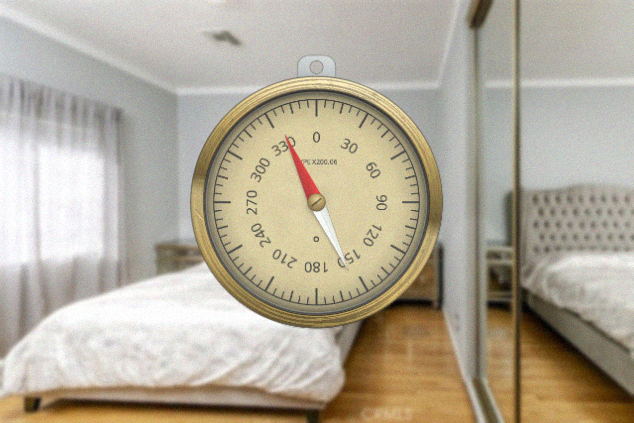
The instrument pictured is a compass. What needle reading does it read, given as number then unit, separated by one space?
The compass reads 335 °
